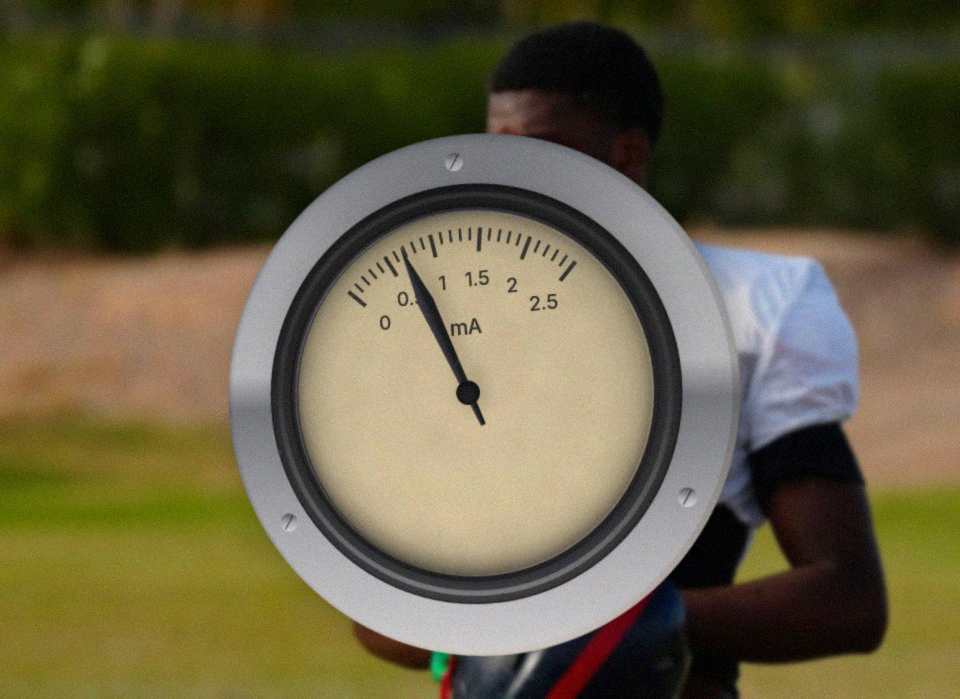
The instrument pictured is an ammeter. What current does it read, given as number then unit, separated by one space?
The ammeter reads 0.7 mA
